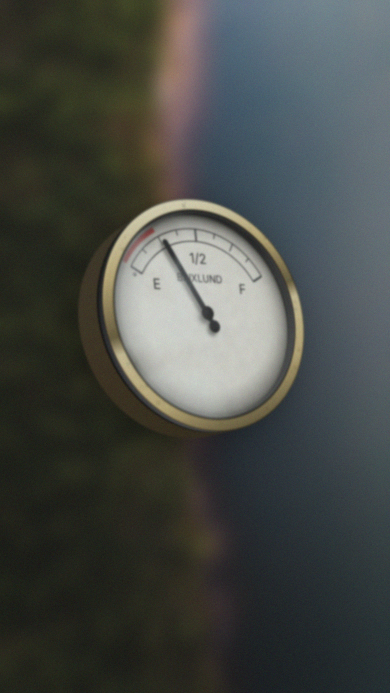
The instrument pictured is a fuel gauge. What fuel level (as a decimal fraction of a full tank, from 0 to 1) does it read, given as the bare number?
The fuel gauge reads 0.25
